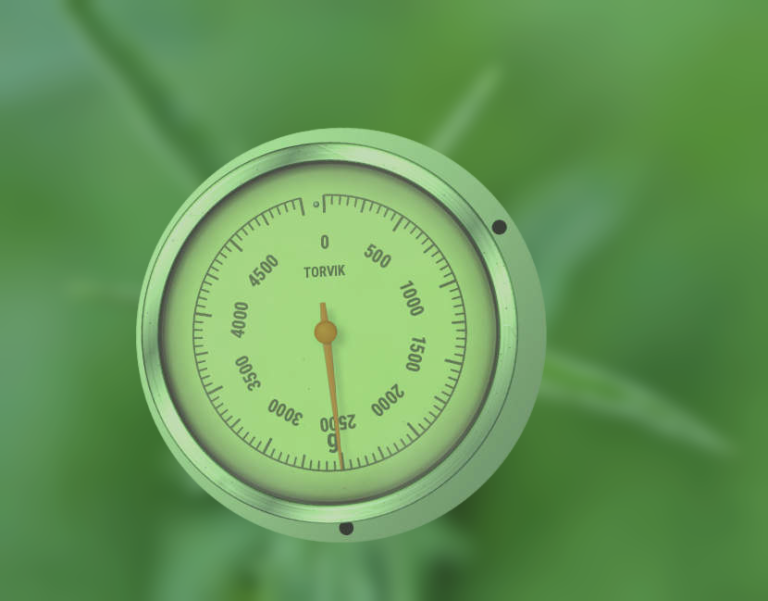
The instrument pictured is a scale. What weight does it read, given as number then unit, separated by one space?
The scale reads 2500 g
